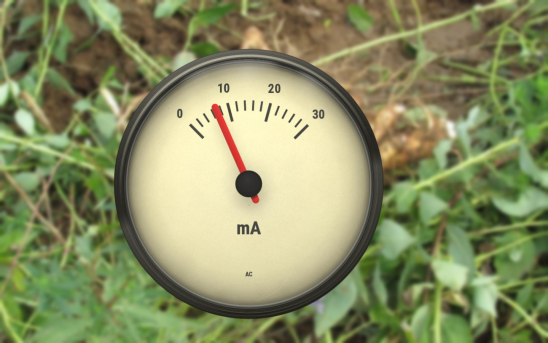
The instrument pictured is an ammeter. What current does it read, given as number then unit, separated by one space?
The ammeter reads 7 mA
